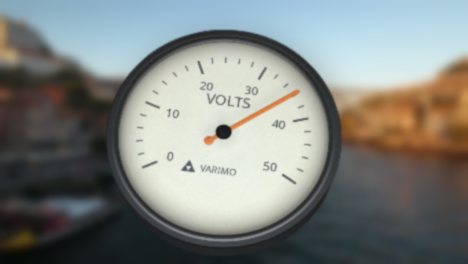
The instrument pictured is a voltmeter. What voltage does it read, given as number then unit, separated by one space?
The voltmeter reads 36 V
